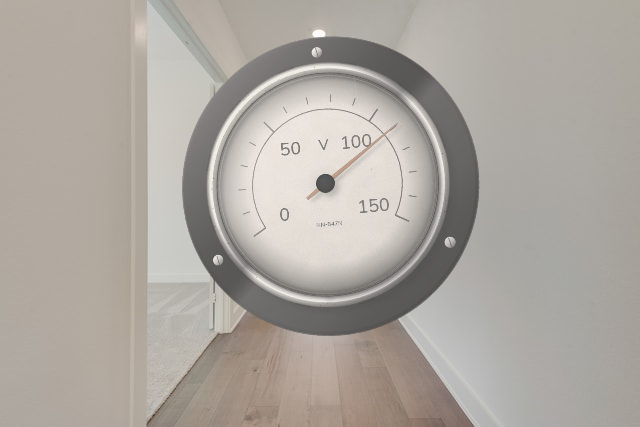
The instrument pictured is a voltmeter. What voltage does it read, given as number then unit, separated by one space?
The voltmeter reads 110 V
